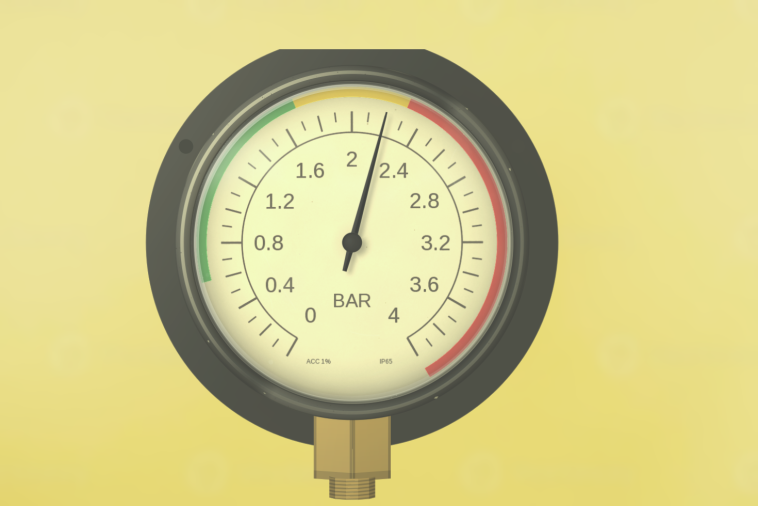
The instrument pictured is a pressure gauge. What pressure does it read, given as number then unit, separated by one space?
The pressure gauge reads 2.2 bar
